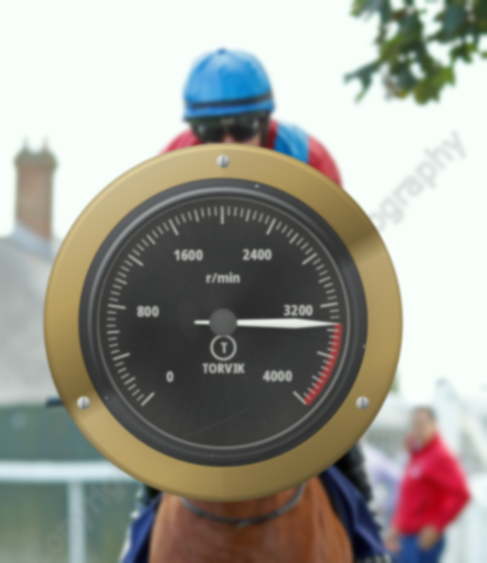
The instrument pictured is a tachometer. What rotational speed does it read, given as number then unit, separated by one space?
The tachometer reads 3350 rpm
